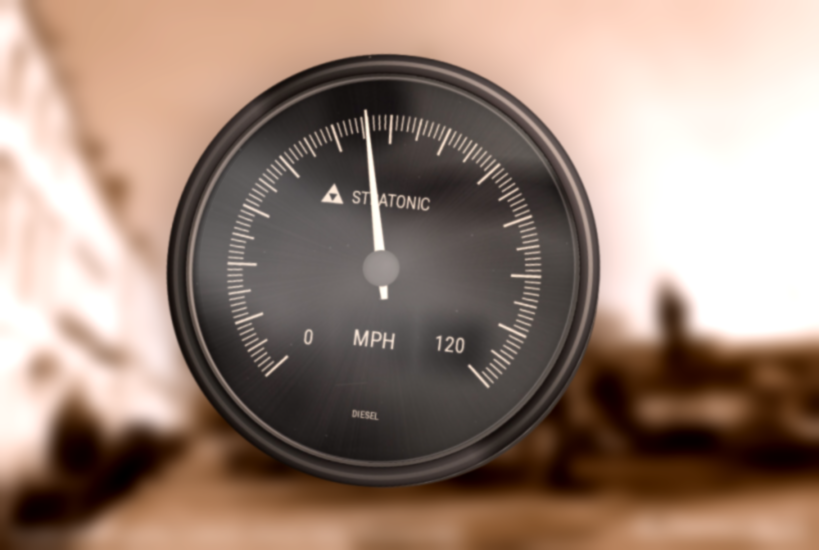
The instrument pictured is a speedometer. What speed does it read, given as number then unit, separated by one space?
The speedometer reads 56 mph
